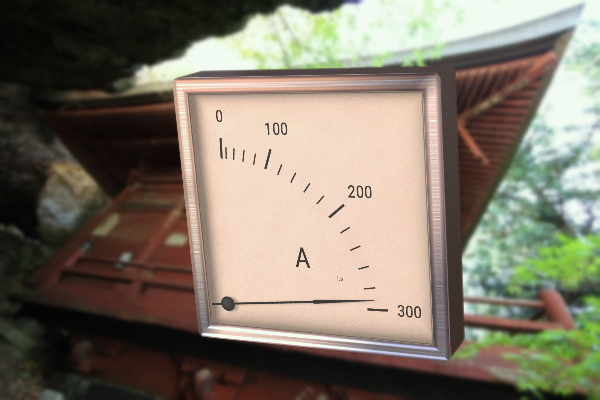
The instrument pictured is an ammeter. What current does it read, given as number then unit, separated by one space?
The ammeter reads 290 A
